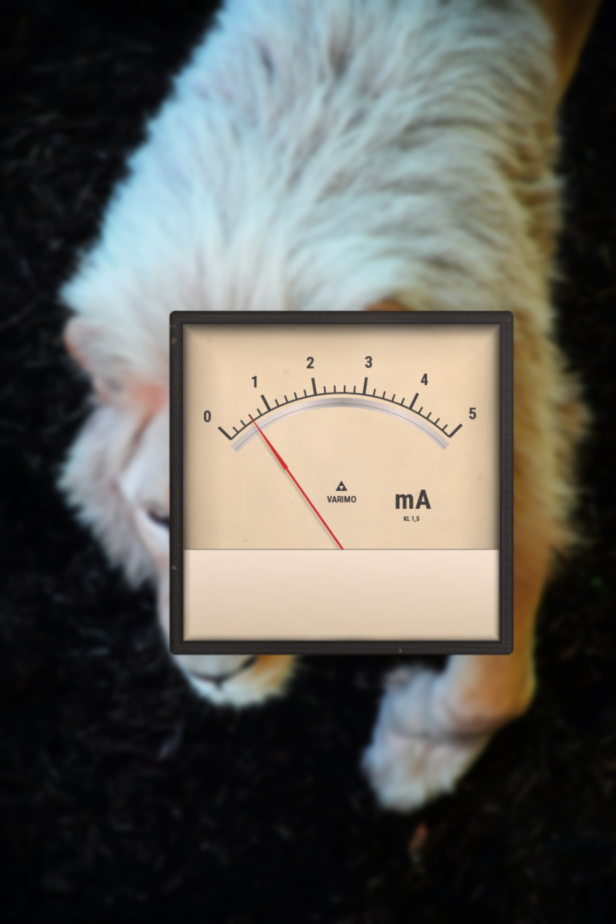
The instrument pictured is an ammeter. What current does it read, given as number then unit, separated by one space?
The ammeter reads 0.6 mA
